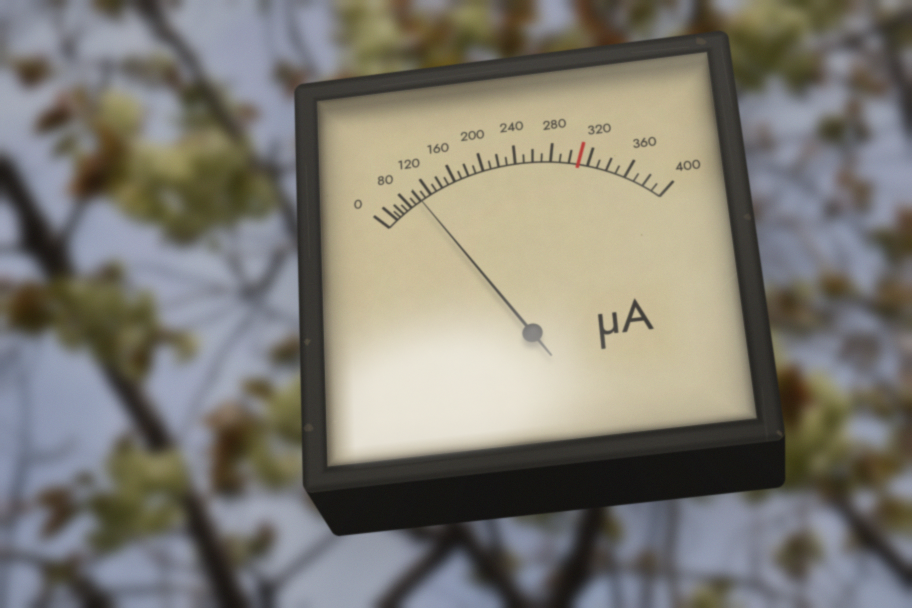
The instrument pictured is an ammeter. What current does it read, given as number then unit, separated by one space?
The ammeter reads 100 µA
